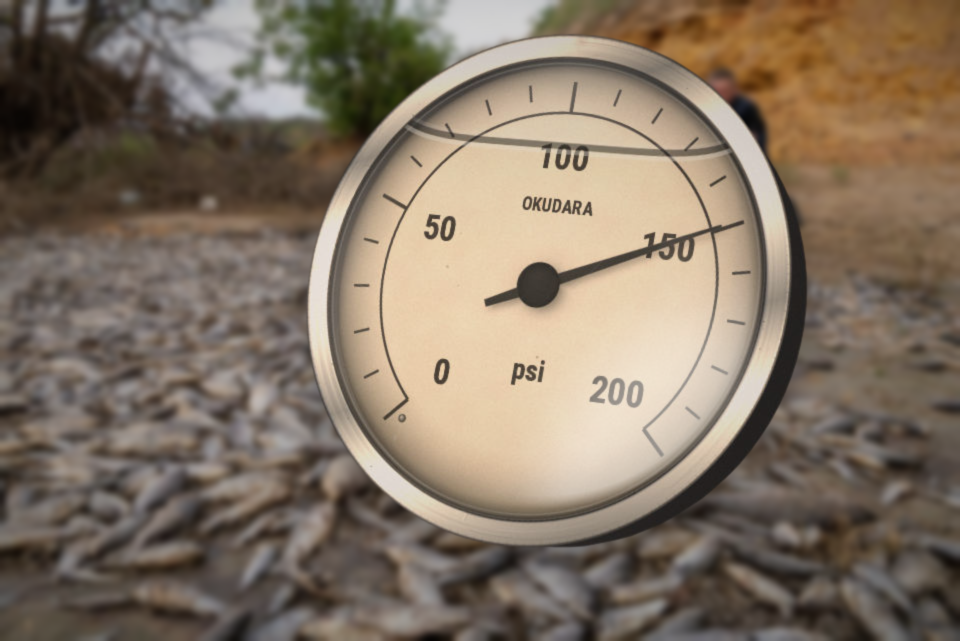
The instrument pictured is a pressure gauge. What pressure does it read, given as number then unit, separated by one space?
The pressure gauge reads 150 psi
